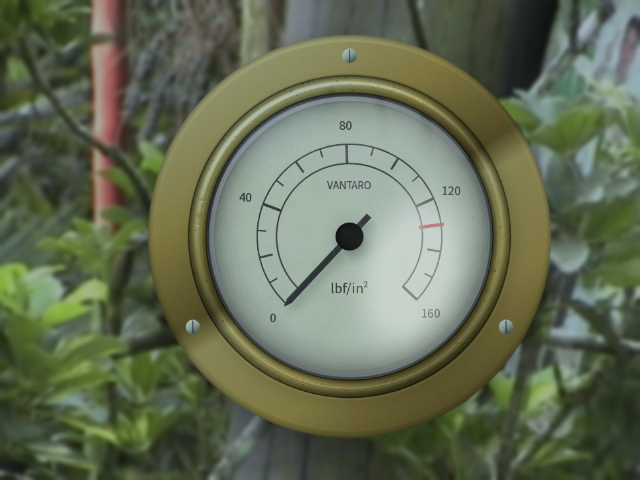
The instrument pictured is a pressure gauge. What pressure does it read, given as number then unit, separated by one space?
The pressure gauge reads 0 psi
